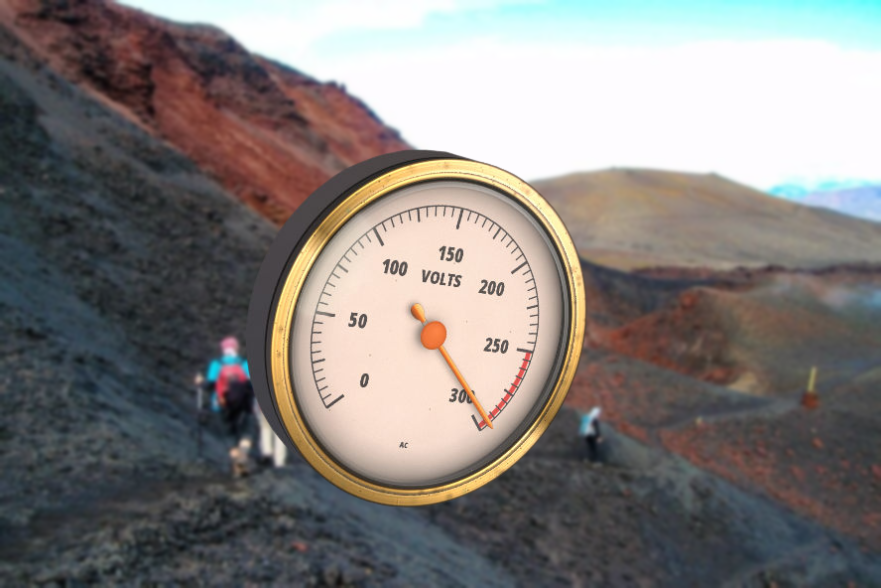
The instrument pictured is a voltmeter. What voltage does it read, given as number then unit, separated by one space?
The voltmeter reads 295 V
